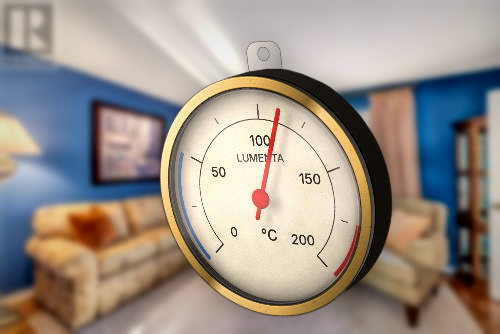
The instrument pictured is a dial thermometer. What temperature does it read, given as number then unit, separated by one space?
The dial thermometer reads 112.5 °C
